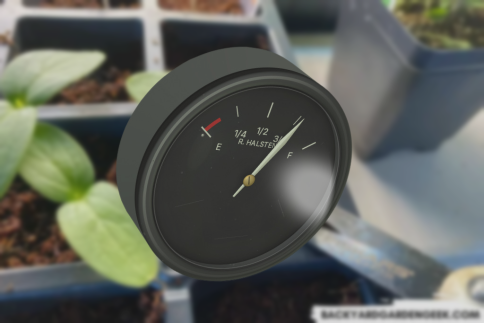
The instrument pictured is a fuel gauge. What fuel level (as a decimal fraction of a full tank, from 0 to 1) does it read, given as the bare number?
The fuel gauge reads 0.75
